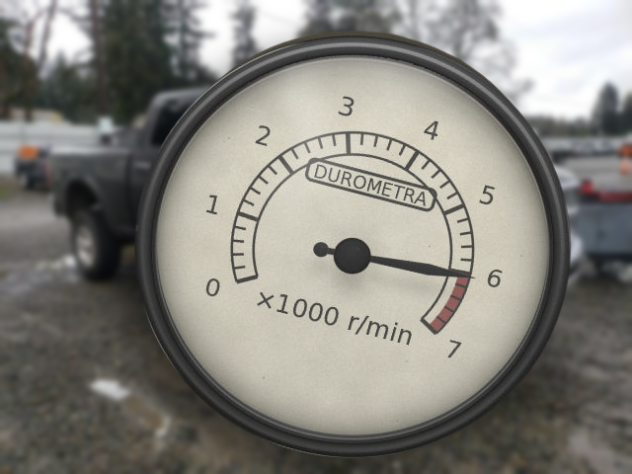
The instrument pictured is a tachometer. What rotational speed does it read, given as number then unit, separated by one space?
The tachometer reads 6000 rpm
